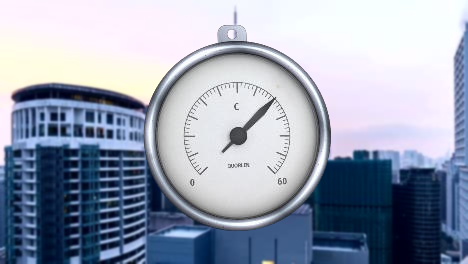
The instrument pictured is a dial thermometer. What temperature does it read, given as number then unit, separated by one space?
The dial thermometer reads 40 °C
